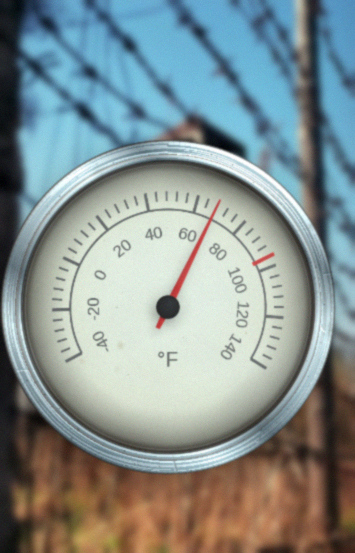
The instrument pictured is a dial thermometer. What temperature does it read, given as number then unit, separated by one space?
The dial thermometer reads 68 °F
